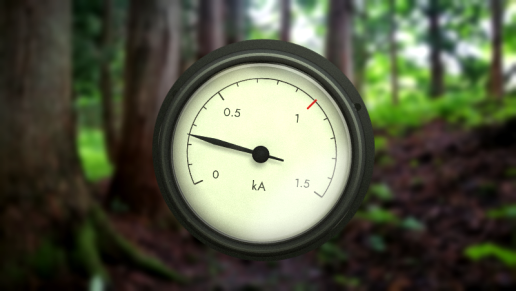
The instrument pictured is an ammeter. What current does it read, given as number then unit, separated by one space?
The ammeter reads 0.25 kA
